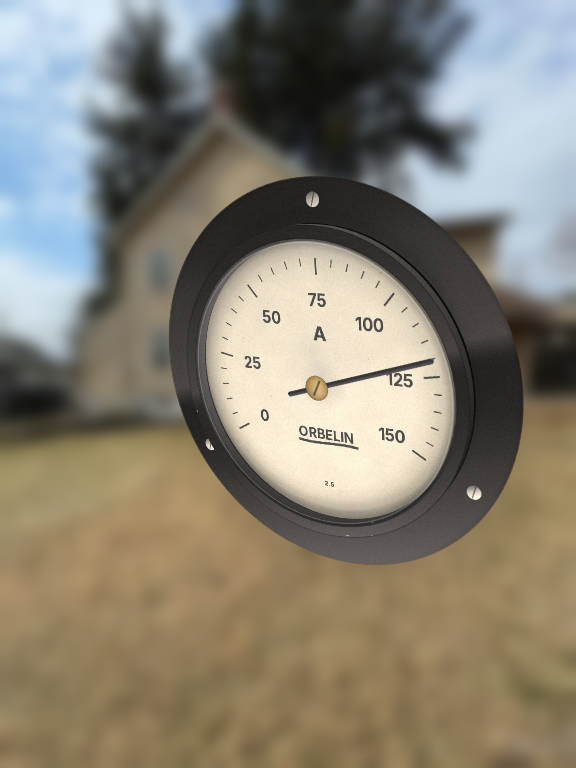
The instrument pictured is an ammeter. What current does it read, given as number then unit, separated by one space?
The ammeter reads 120 A
